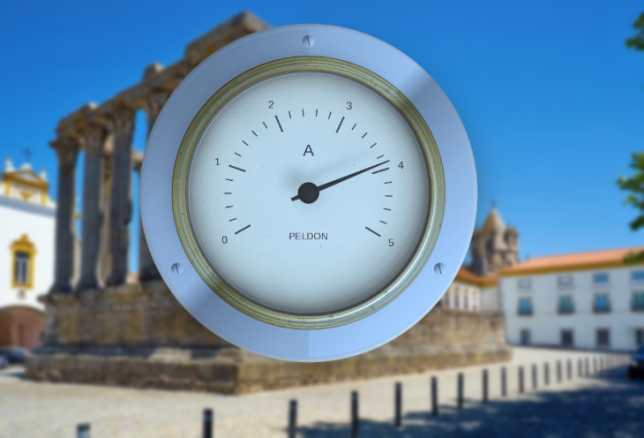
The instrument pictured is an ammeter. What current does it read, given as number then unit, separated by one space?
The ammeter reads 3.9 A
